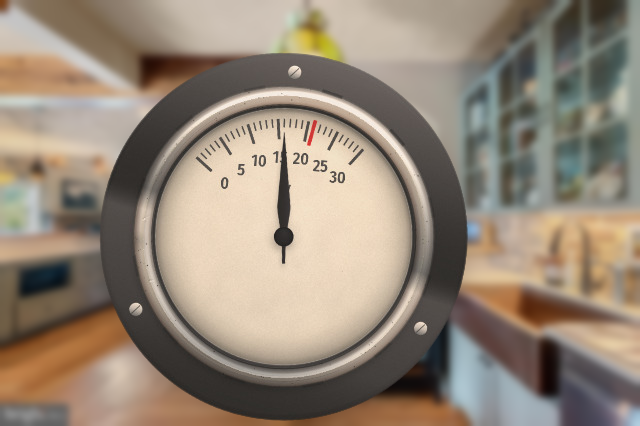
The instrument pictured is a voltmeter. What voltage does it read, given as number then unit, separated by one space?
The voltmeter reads 16 V
